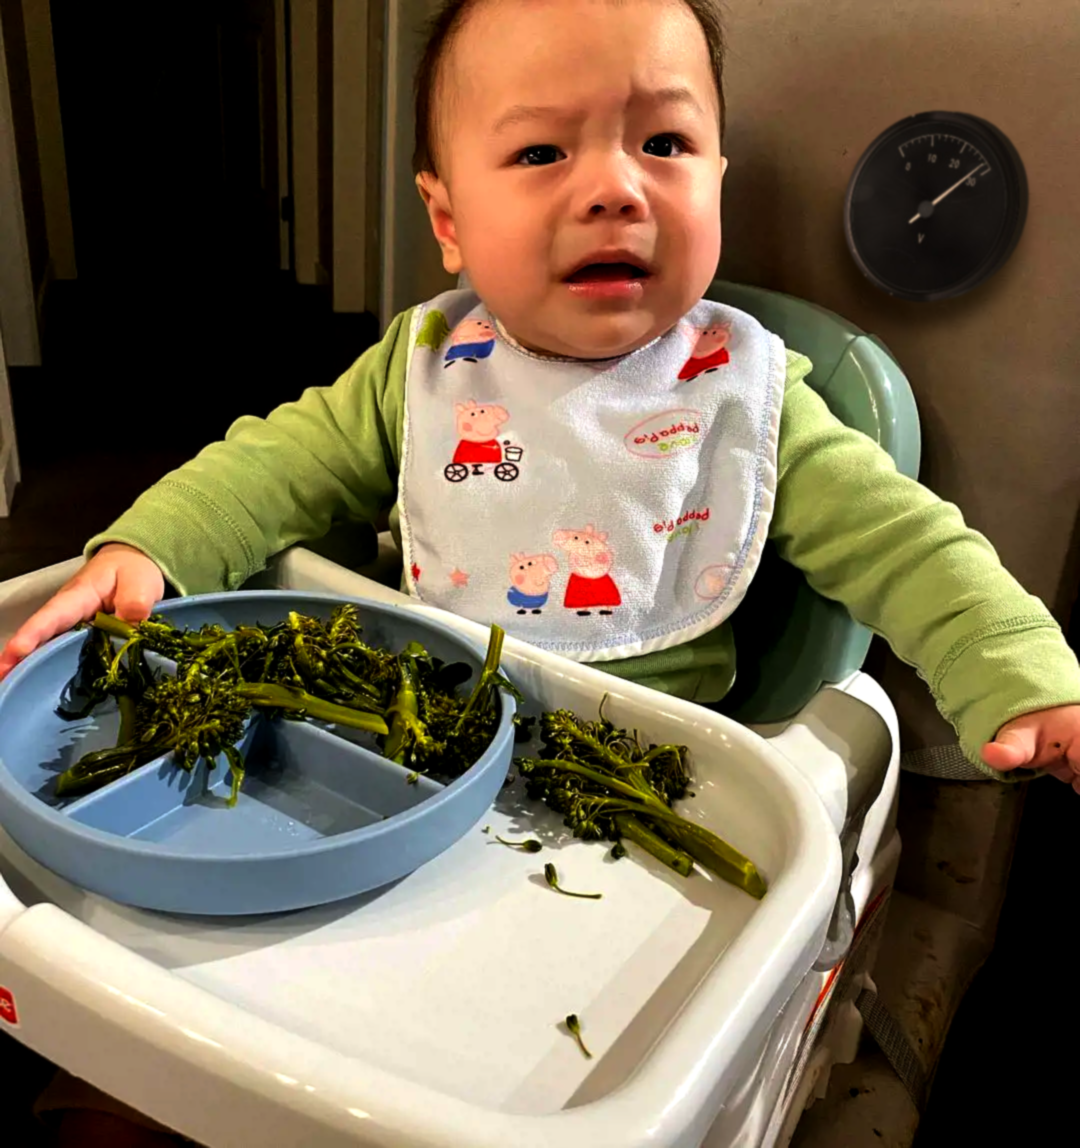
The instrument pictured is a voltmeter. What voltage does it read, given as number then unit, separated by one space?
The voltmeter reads 28 V
